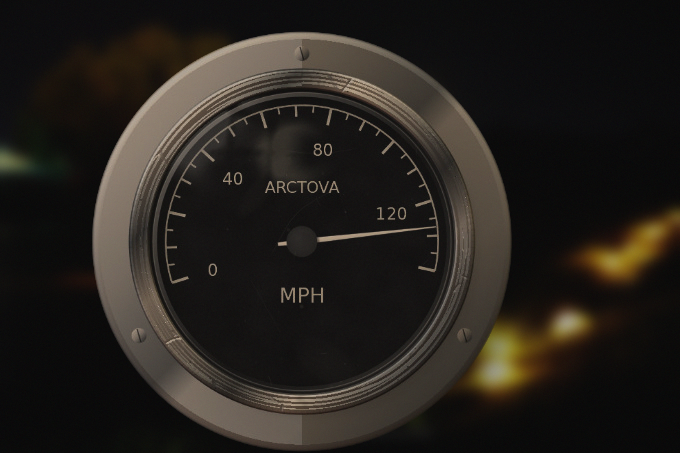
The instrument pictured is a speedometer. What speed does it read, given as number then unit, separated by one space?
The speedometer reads 127.5 mph
